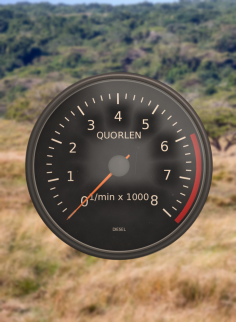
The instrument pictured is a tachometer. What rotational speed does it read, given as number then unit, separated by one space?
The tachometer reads 0 rpm
